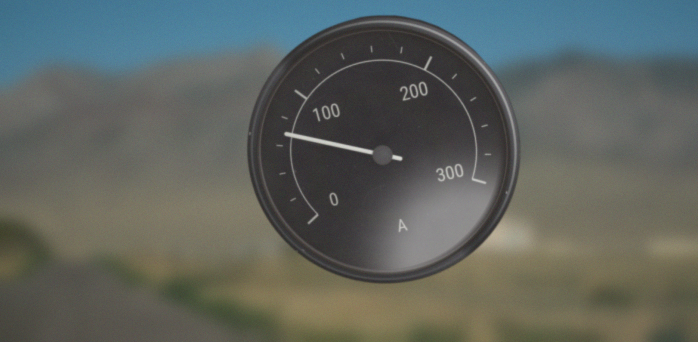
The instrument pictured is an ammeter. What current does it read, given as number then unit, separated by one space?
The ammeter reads 70 A
